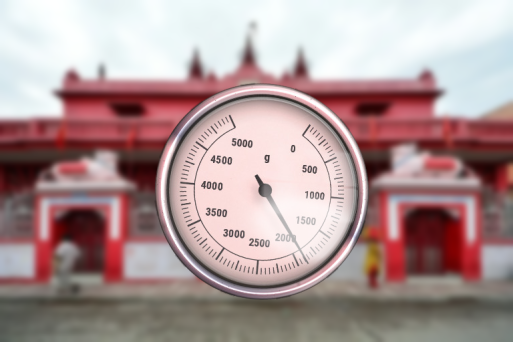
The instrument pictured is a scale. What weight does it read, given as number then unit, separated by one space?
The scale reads 1900 g
